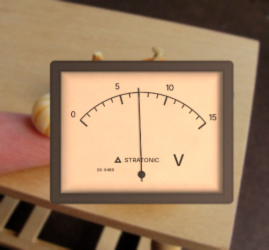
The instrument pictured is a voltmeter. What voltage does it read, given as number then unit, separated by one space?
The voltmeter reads 7 V
